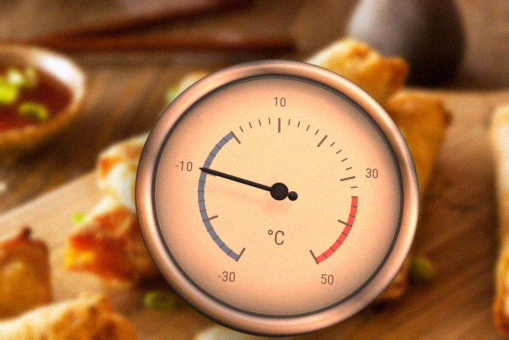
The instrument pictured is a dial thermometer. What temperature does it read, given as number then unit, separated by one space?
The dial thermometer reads -10 °C
